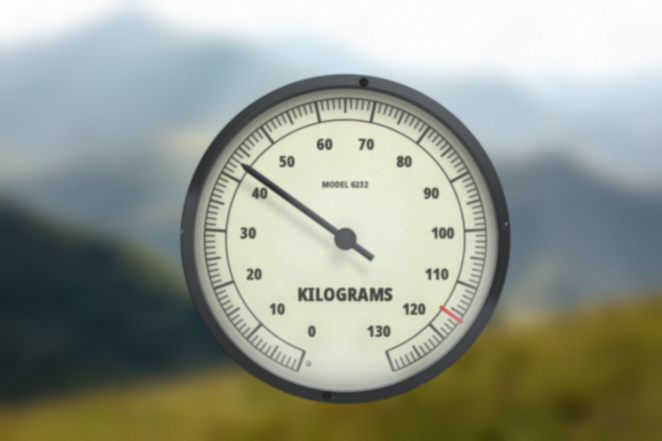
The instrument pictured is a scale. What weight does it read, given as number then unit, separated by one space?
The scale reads 43 kg
